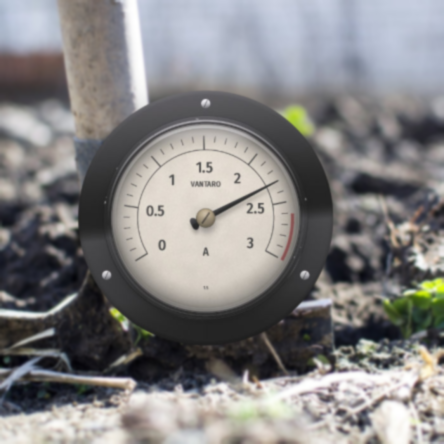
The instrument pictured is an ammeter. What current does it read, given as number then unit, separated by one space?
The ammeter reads 2.3 A
